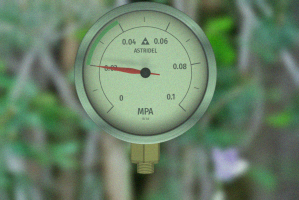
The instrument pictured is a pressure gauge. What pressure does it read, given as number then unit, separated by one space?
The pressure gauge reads 0.02 MPa
